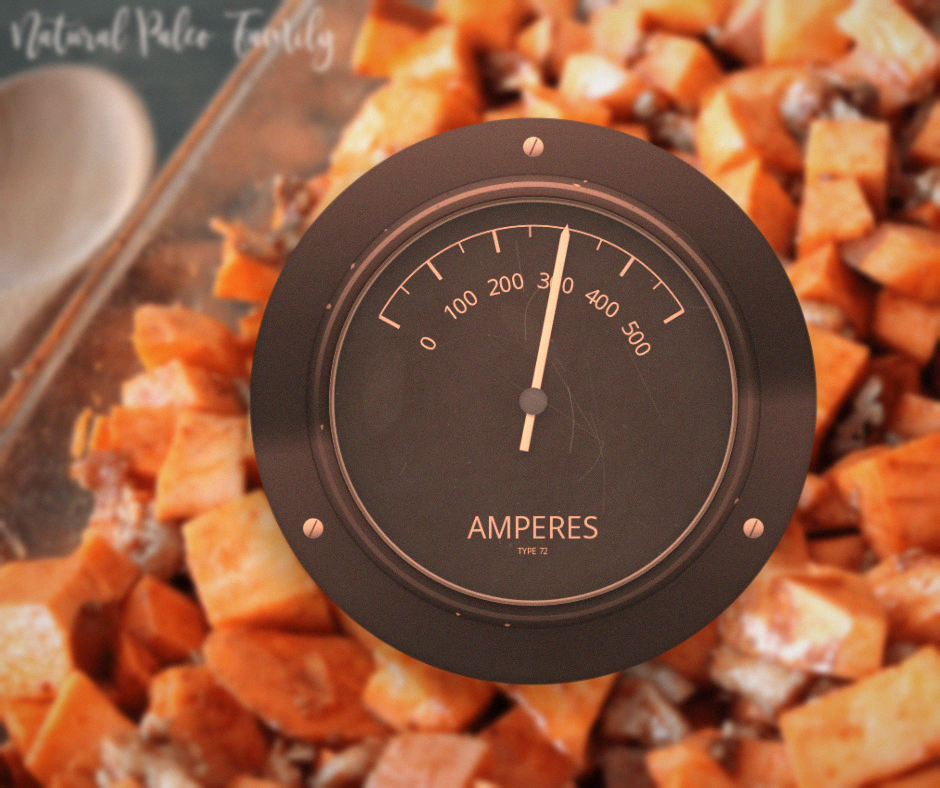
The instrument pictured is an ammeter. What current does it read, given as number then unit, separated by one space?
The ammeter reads 300 A
